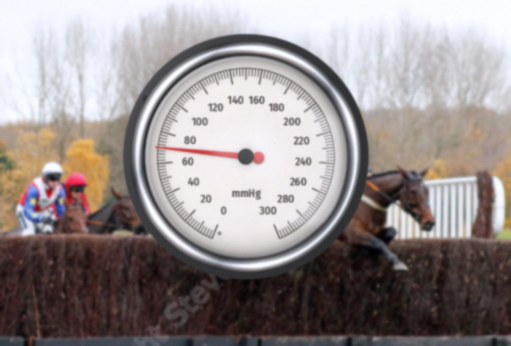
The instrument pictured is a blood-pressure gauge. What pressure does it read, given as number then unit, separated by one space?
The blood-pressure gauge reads 70 mmHg
